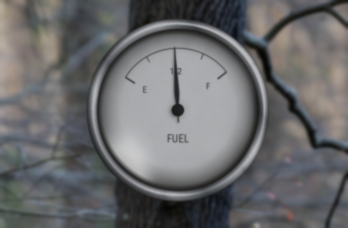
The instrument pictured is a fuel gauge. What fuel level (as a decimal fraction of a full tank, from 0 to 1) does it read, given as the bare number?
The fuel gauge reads 0.5
